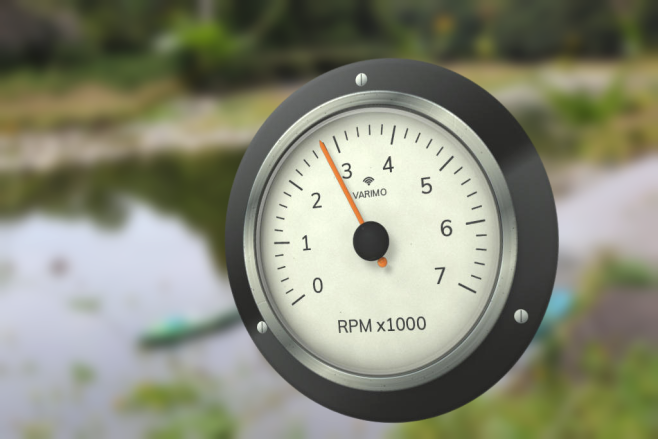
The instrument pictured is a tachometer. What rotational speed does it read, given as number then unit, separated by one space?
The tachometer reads 2800 rpm
